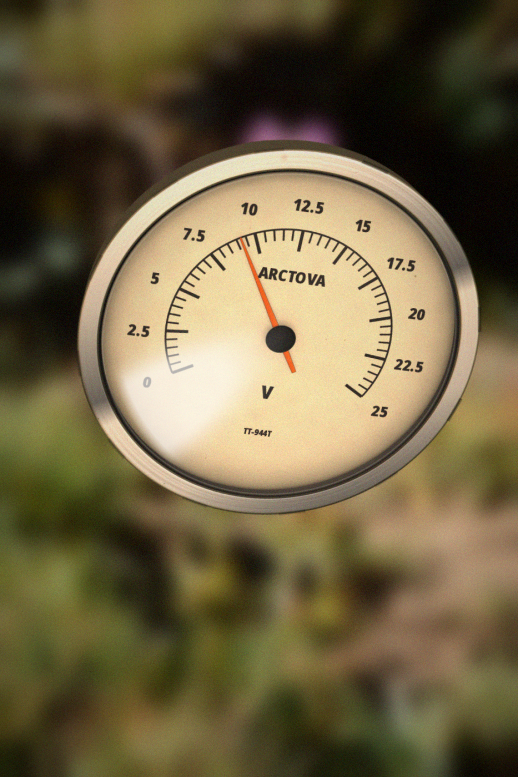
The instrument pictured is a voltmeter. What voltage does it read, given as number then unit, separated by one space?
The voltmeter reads 9.25 V
